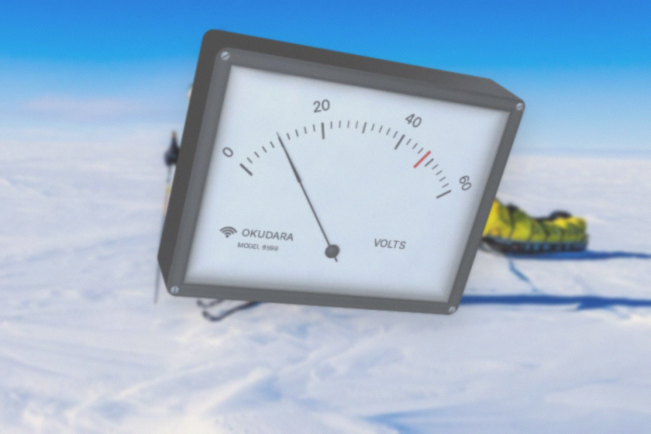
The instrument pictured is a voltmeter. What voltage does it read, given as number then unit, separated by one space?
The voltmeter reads 10 V
